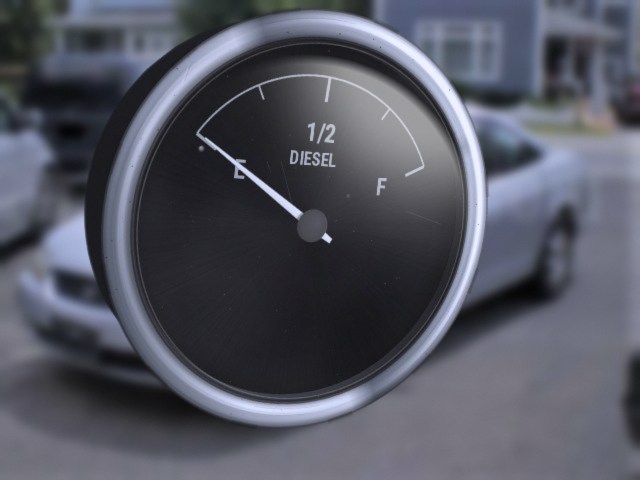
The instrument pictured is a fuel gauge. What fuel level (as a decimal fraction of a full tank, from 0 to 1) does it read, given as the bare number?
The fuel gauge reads 0
